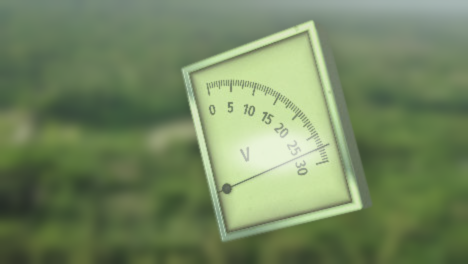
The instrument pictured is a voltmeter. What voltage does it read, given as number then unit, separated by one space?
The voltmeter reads 27.5 V
